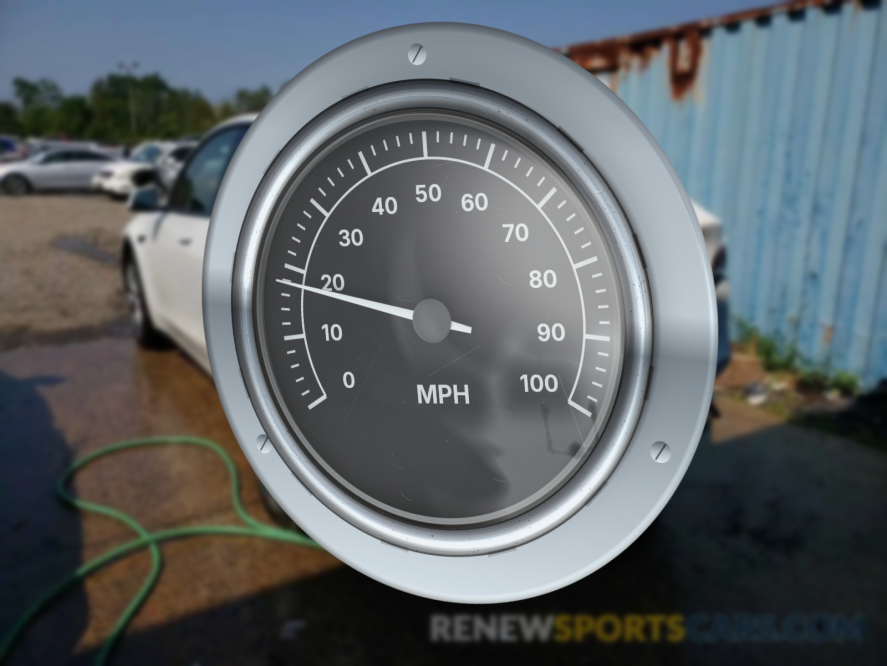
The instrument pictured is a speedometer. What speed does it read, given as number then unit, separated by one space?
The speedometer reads 18 mph
